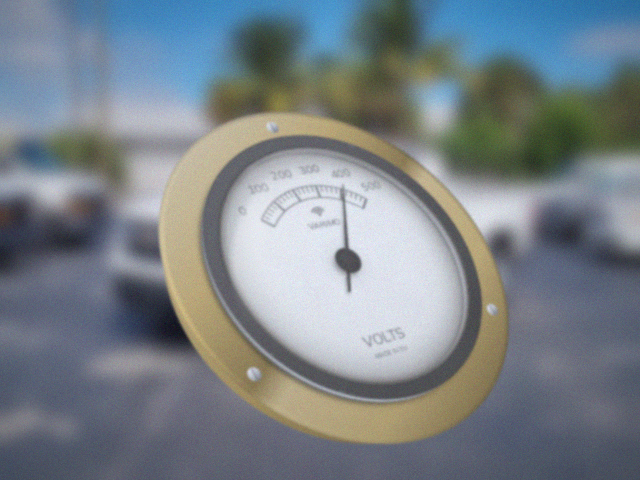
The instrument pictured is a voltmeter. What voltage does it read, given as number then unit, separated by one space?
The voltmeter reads 400 V
